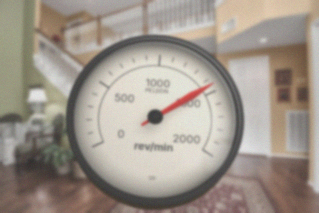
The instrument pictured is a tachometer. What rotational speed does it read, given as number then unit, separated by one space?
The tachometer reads 1450 rpm
